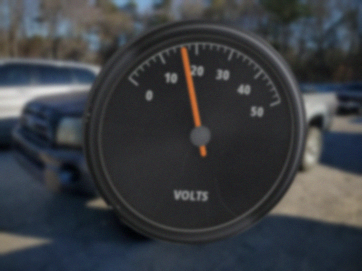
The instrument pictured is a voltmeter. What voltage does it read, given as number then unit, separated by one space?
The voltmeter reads 16 V
